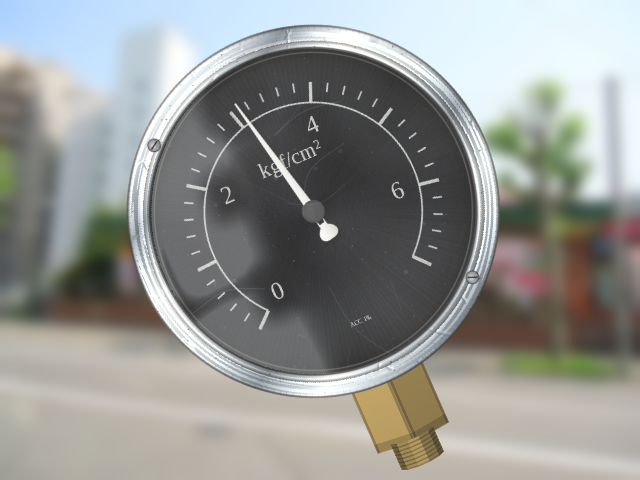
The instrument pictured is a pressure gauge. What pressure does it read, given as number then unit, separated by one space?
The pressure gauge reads 3.1 kg/cm²
